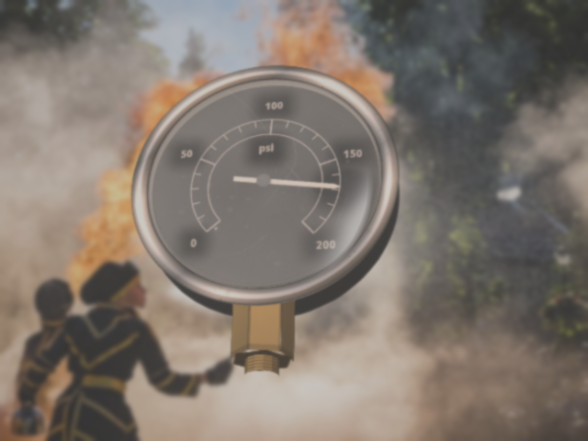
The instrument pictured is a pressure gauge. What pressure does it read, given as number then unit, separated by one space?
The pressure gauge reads 170 psi
